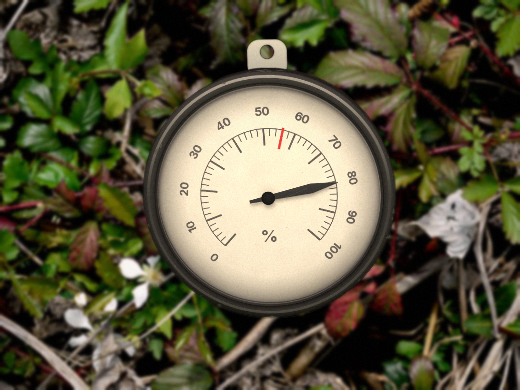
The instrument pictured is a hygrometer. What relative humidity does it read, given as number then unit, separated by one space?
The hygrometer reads 80 %
